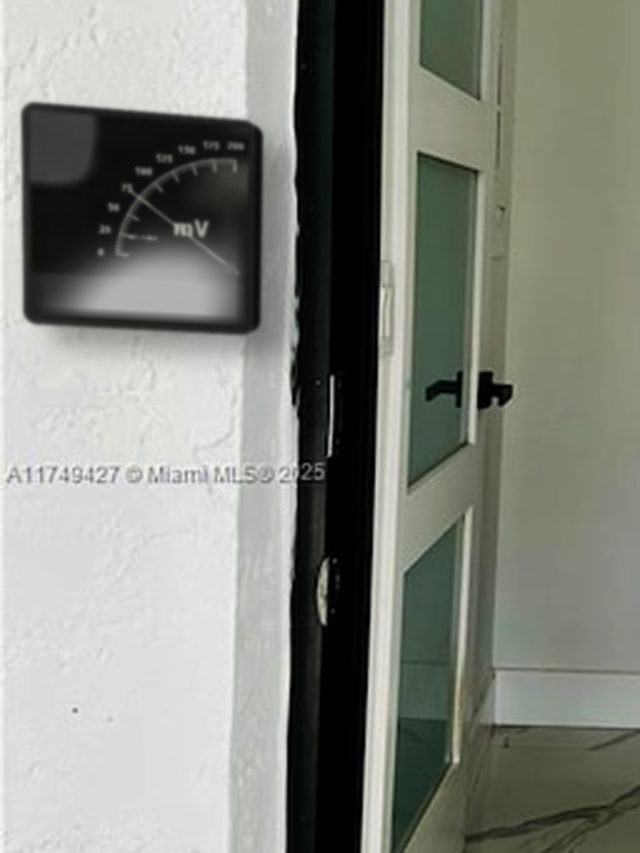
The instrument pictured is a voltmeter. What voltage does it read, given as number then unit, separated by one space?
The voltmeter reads 75 mV
